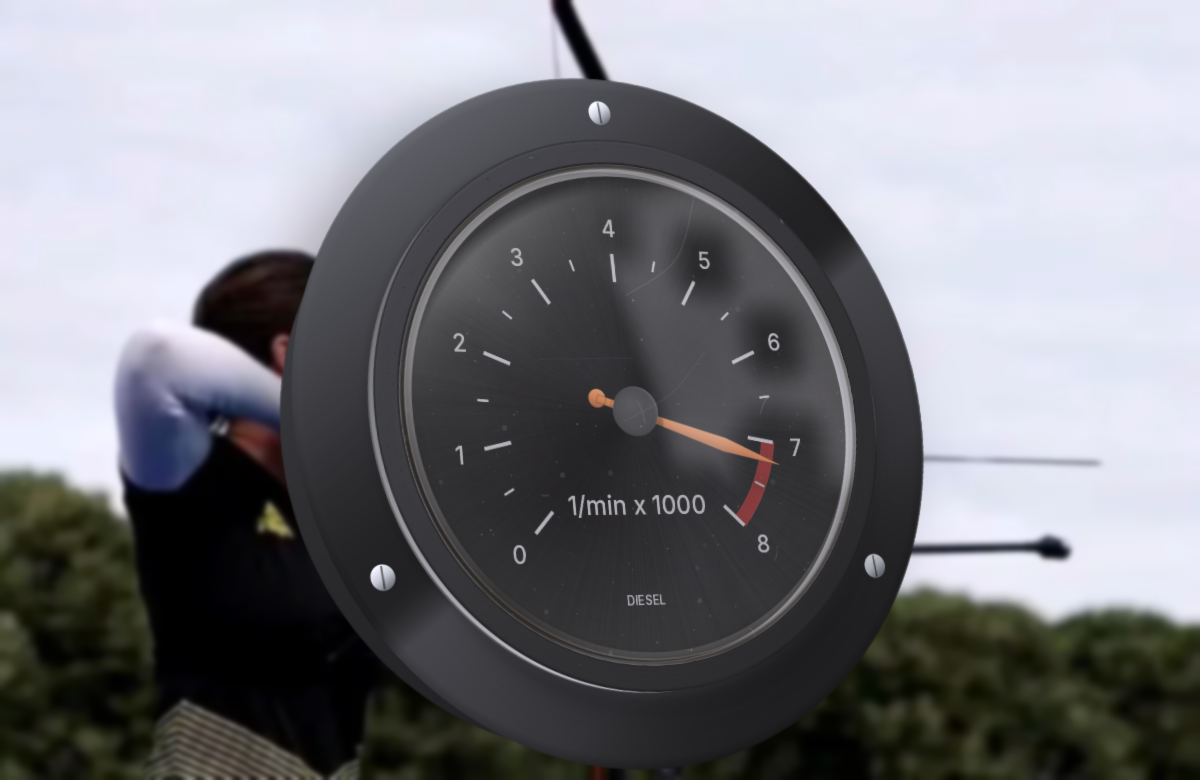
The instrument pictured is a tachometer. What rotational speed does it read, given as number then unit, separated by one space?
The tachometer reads 7250 rpm
